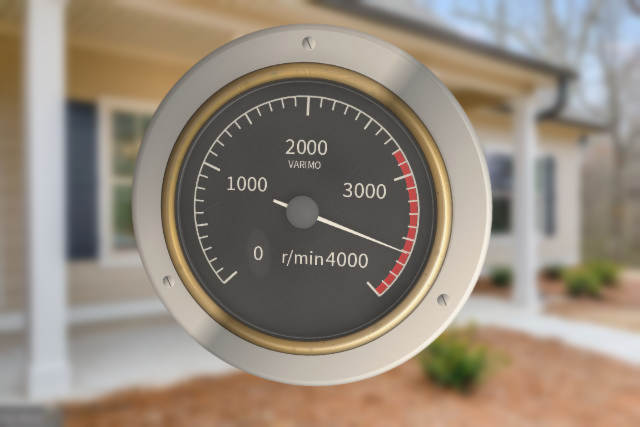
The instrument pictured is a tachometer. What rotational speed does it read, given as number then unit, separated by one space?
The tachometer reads 3600 rpm
